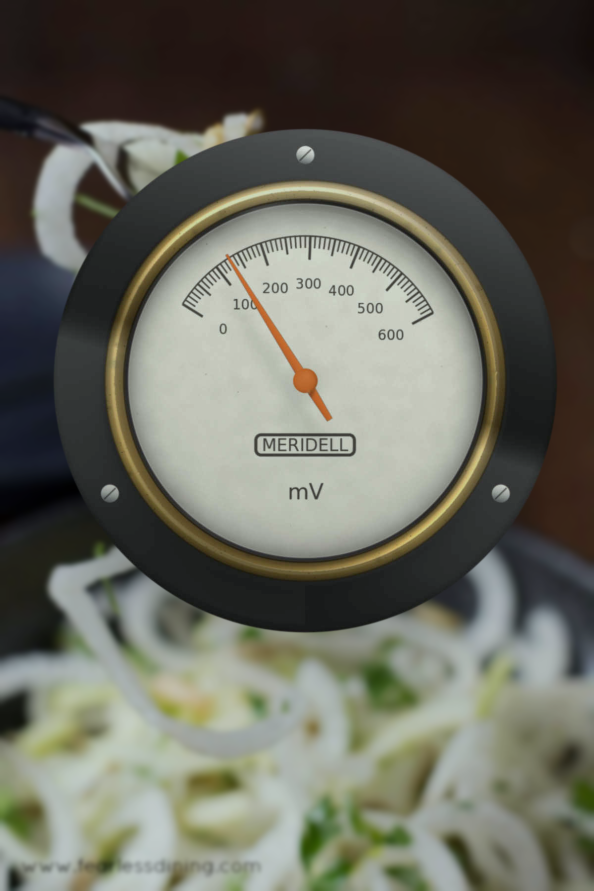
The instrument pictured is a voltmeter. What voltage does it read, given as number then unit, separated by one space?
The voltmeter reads 130 mV
